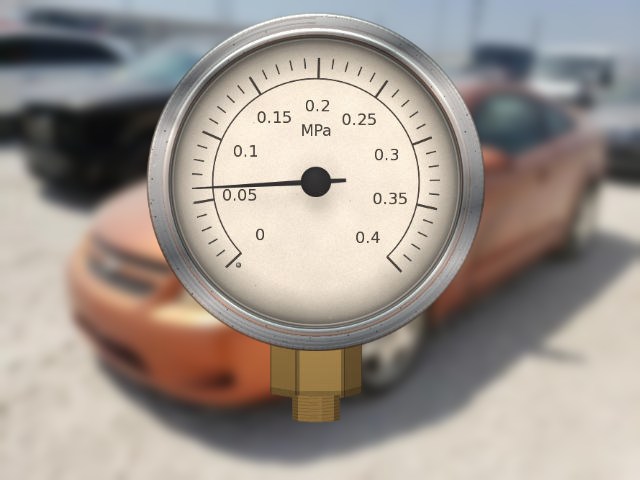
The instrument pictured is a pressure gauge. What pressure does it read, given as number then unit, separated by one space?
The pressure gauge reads 0.06 MPa
